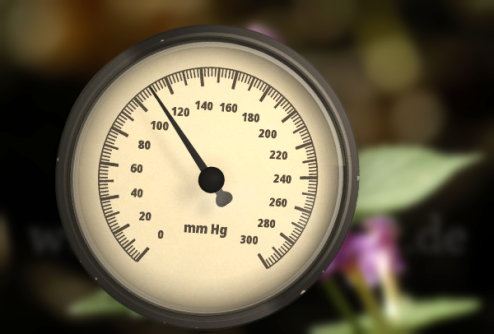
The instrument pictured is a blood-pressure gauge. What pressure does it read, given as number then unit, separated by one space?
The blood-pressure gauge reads 110 mmHg
